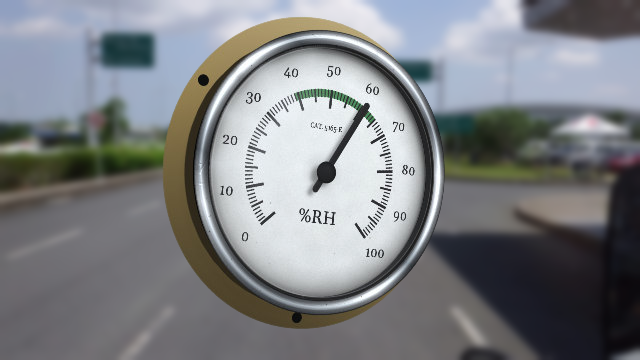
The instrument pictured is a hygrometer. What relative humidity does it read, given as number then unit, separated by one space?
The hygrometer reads 60 %
